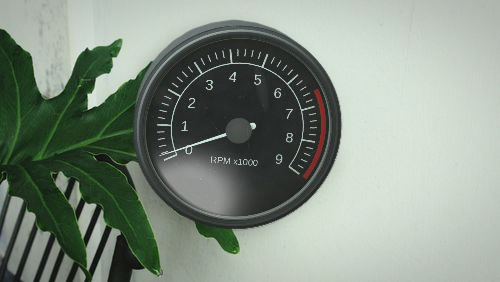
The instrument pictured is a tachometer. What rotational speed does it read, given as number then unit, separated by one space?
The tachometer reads 200 rpm
